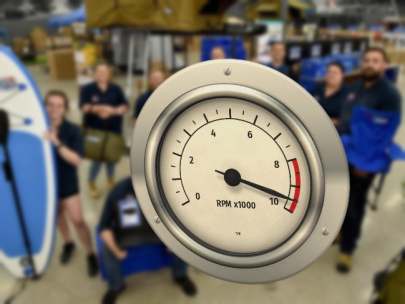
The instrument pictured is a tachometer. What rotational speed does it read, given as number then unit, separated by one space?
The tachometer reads 9500 rpm
